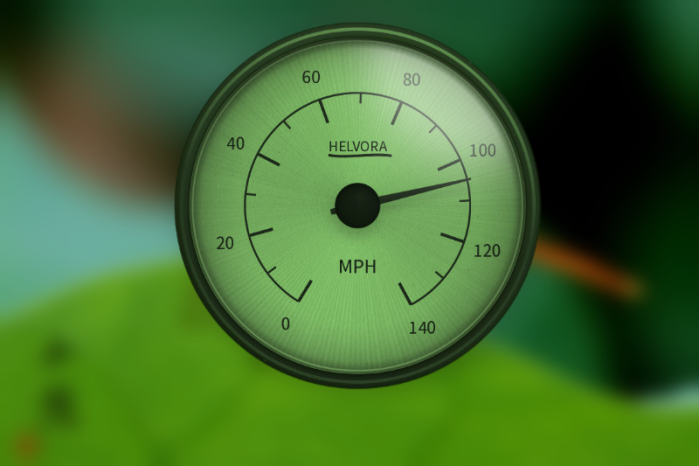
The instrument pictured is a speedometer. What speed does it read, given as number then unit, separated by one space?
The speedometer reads 105 mph
